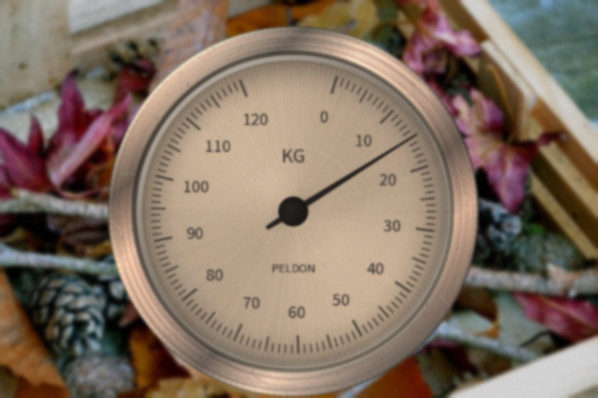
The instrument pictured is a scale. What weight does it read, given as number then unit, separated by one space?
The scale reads 15 kg
